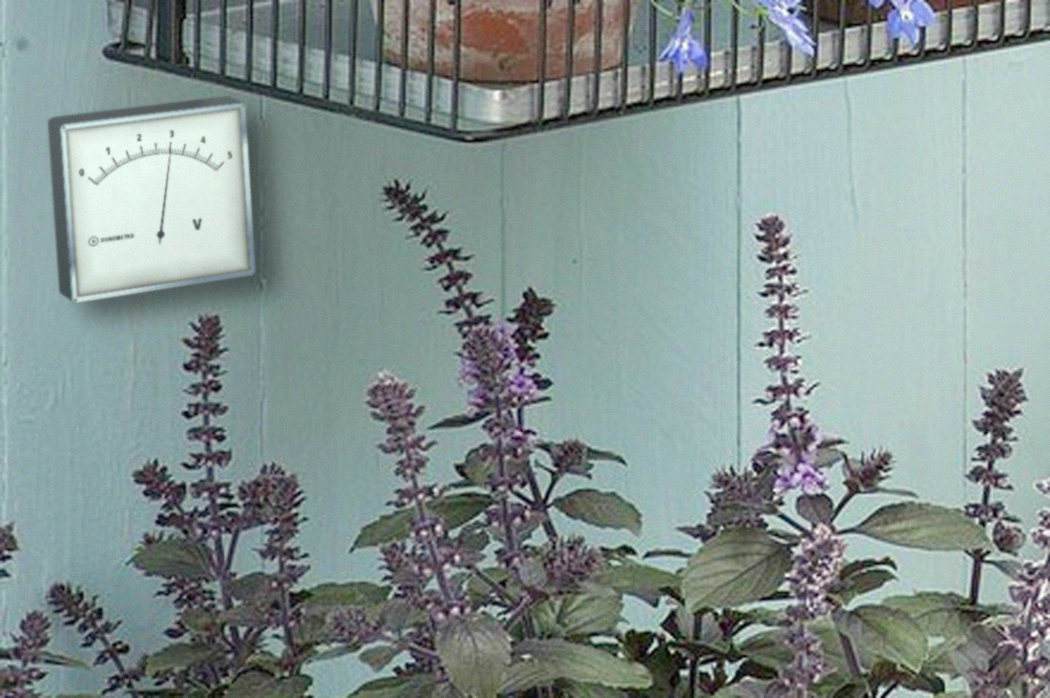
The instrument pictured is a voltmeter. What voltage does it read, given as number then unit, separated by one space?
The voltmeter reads 3 V
